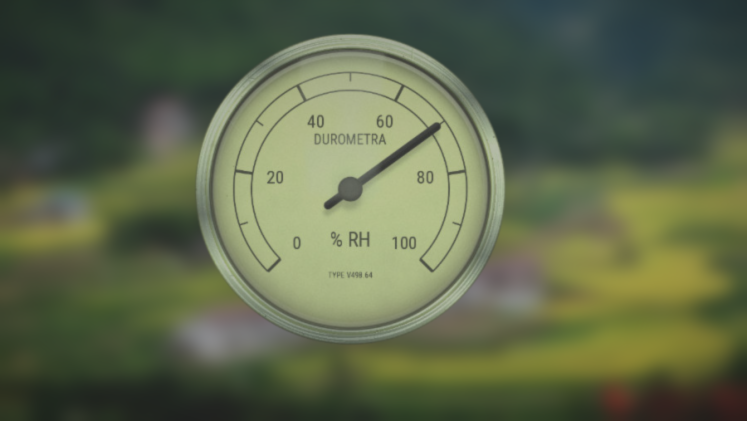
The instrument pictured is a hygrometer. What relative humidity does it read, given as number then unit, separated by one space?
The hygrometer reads 70 %
